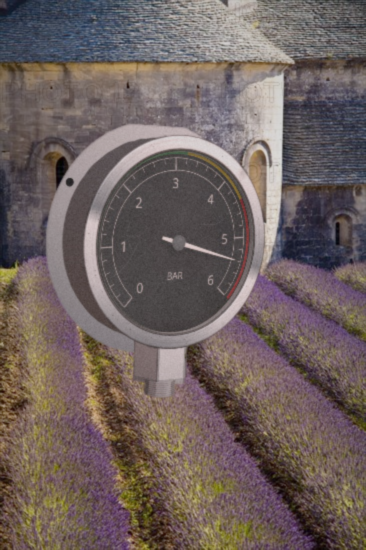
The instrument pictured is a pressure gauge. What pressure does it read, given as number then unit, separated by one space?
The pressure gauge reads 5.4 bar
